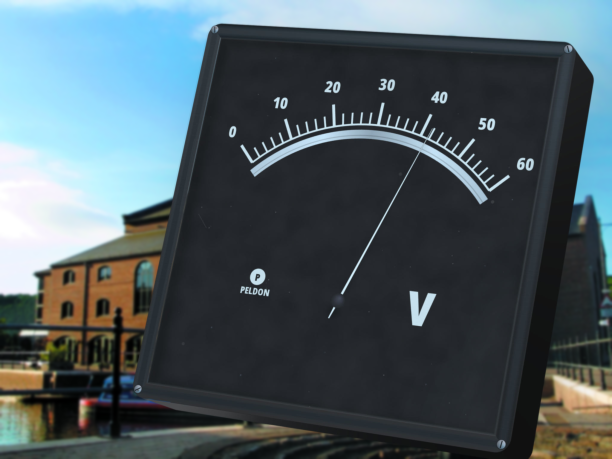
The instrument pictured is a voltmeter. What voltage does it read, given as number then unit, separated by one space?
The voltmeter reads 42 V
